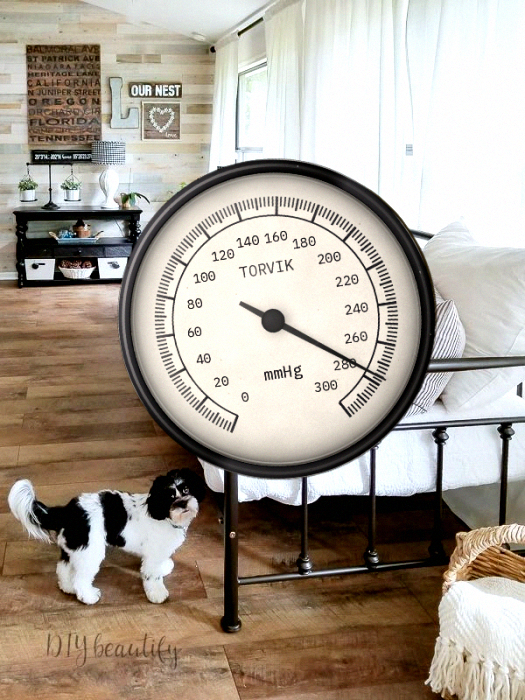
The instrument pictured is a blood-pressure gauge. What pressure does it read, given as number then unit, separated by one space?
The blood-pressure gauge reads 276 mmHg
